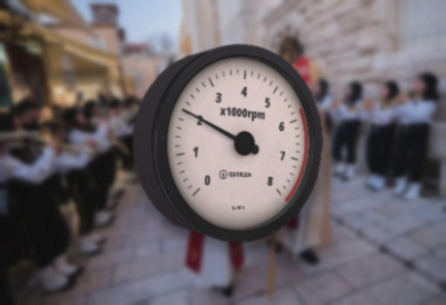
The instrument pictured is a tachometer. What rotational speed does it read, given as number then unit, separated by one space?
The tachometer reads 2000 rpm
